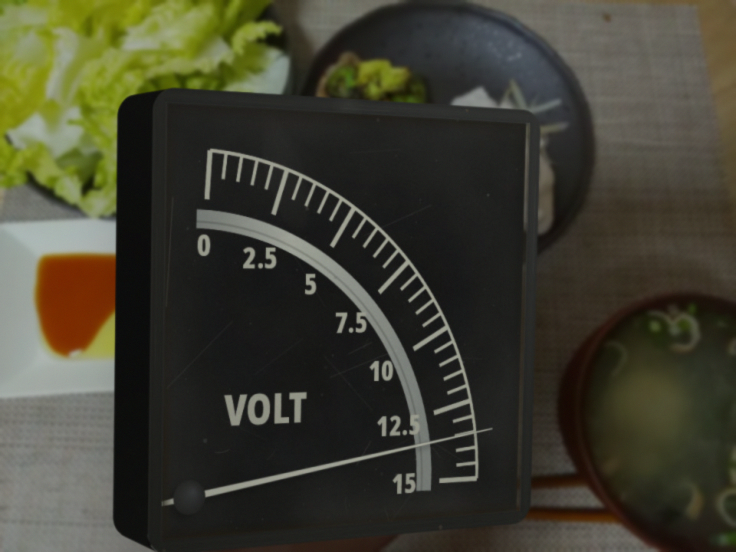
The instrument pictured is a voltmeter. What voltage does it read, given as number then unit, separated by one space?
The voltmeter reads 13.5 V
